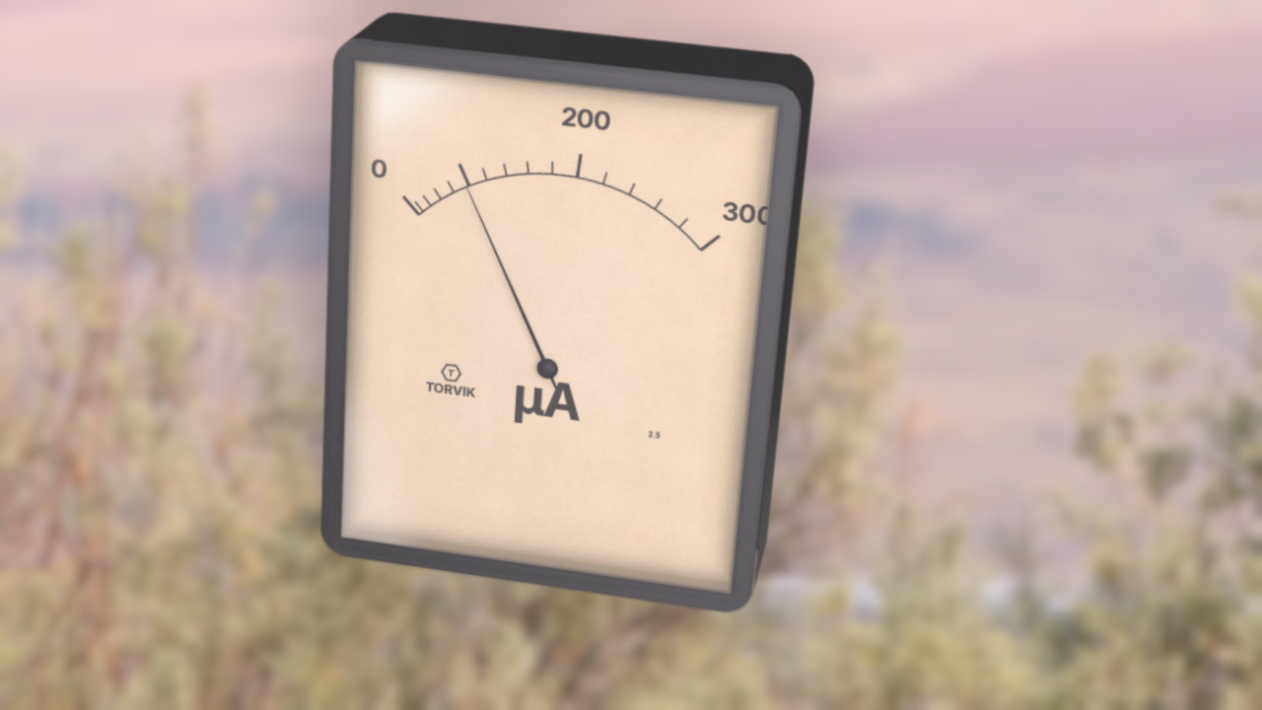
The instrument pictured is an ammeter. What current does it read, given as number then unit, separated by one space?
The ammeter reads 100 µA
